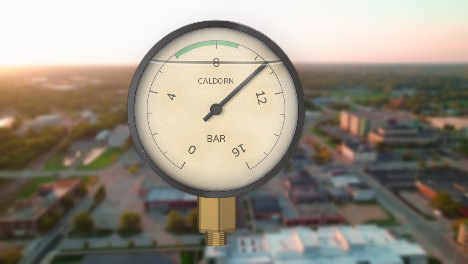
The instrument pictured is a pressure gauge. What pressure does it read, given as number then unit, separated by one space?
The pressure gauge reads 10.5 bar
